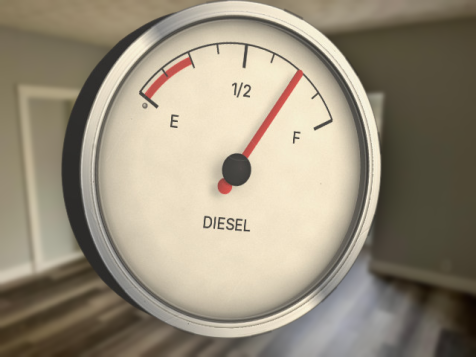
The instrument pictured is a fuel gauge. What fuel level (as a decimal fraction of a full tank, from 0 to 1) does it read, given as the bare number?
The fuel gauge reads 0.75
